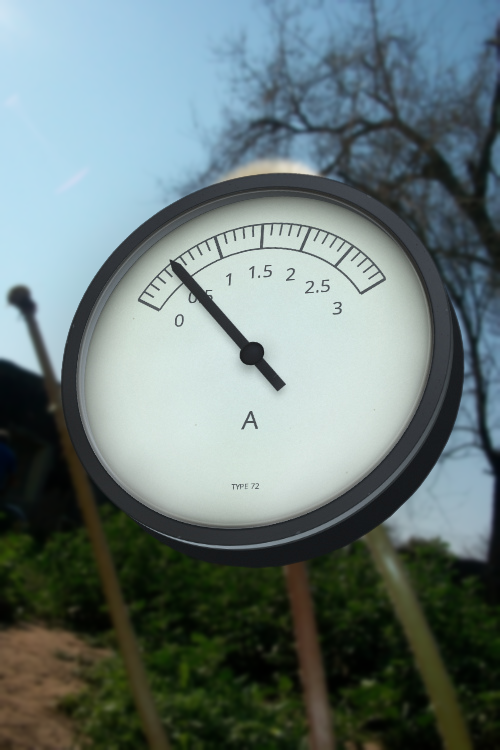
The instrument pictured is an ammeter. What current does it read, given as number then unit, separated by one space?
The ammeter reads 0.5 A
